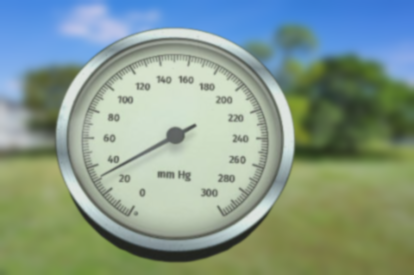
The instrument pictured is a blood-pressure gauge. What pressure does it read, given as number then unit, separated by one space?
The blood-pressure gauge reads 30 mmHg
